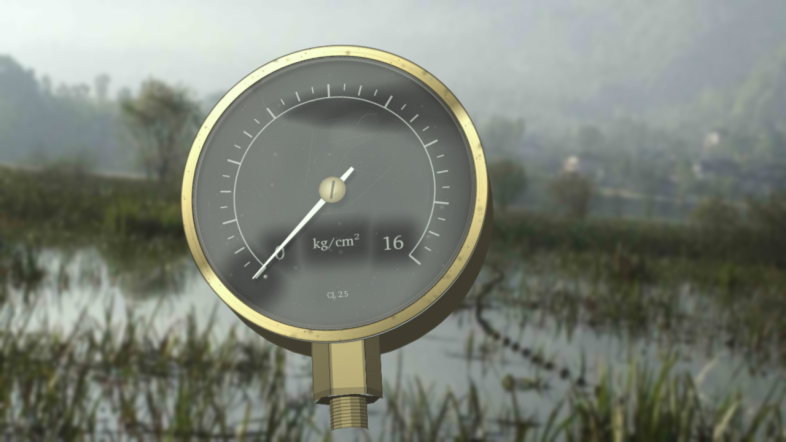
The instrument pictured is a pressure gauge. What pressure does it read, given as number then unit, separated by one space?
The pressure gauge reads 0 kg/cm²
